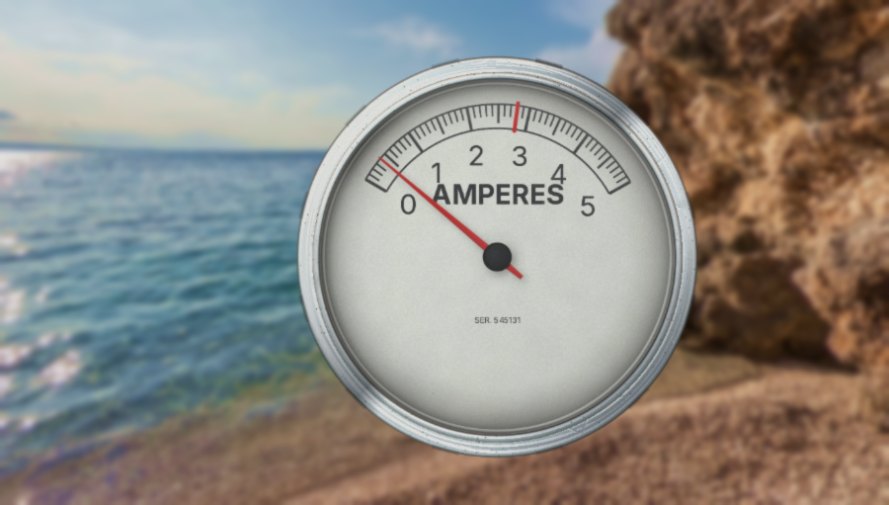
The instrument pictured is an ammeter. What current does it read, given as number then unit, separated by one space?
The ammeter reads 0.4 A
